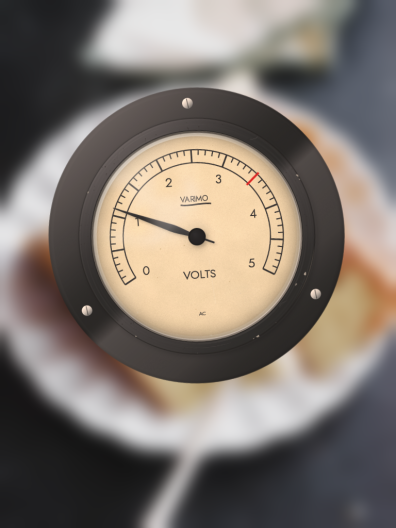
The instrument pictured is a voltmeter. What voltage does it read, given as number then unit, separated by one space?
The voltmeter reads 1.1 V
